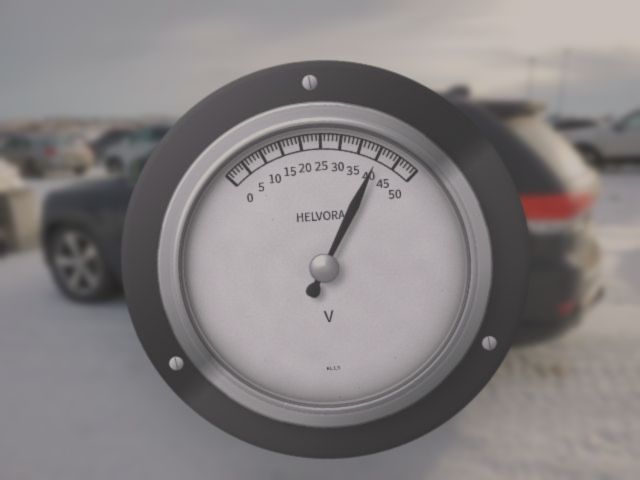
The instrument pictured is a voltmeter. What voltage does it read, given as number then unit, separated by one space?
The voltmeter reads 40 V
